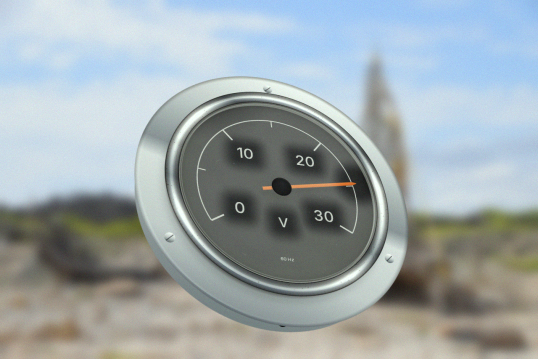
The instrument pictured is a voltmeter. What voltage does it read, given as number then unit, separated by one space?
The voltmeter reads 25 V
